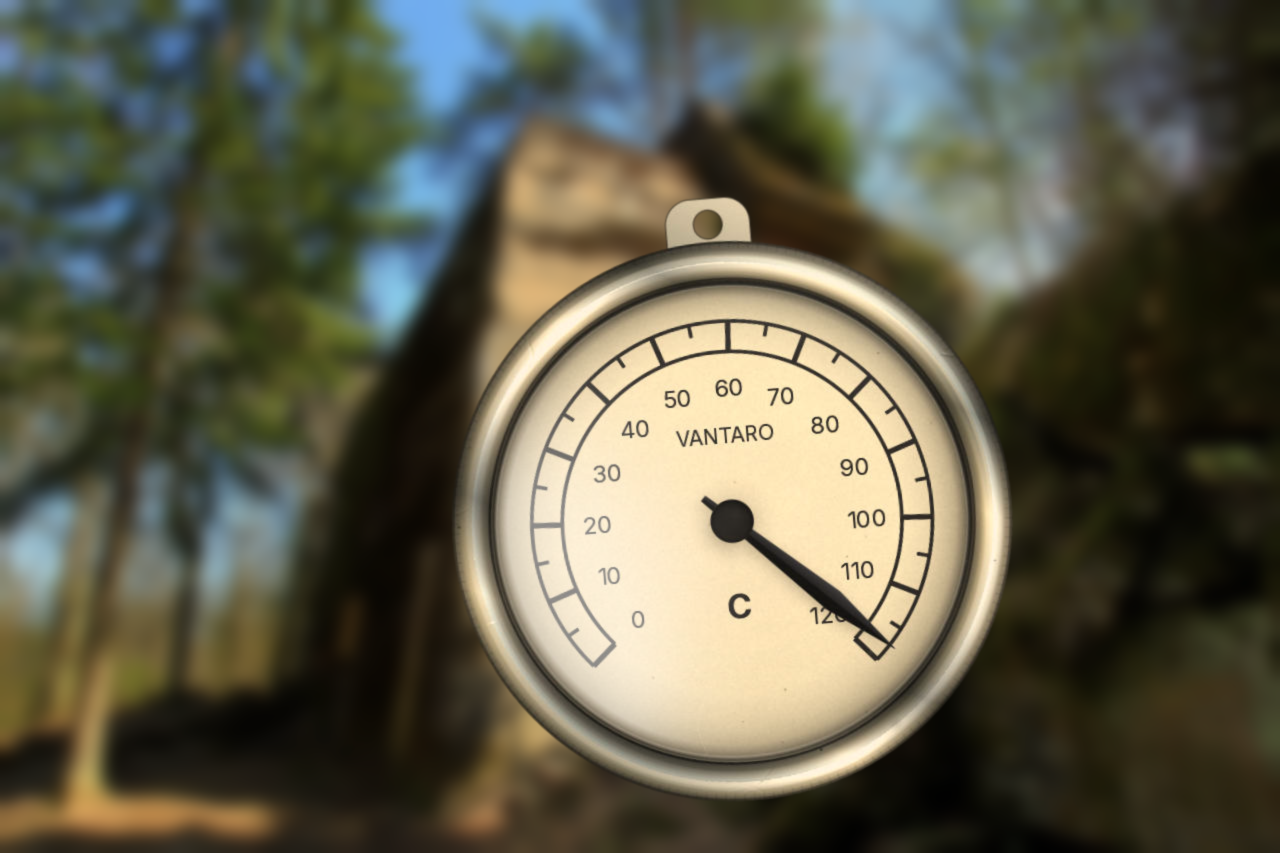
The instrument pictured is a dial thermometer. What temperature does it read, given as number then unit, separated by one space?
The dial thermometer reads 117.5 °C
